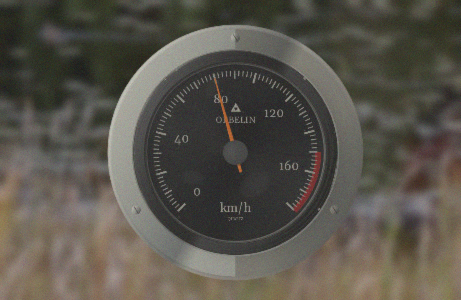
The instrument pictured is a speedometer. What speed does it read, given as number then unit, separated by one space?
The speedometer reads 80 km/h
